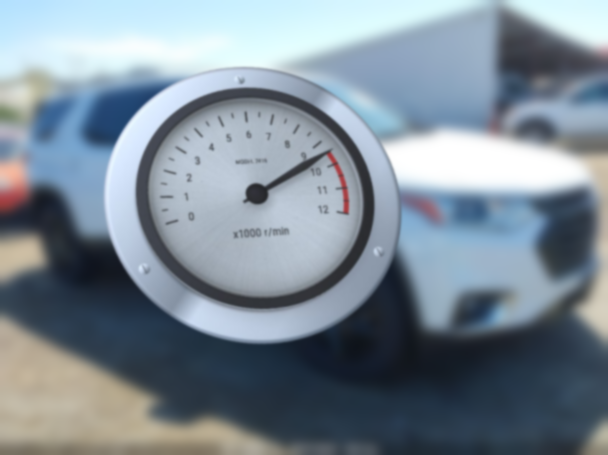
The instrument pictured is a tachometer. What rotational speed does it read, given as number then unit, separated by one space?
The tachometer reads 9500 rpm
